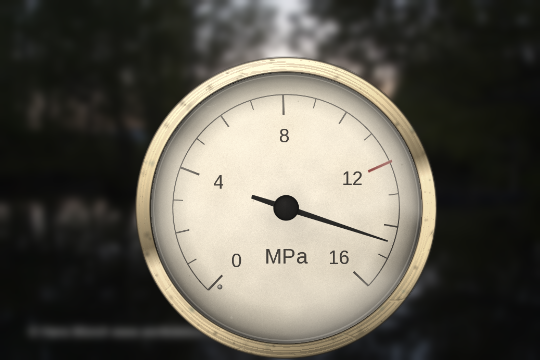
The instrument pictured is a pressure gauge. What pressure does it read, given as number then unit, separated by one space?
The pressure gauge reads 14.5 MPa
